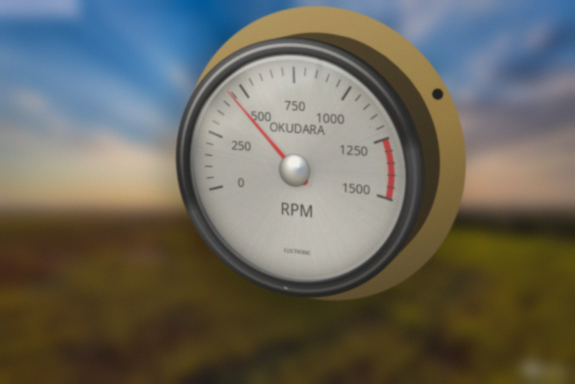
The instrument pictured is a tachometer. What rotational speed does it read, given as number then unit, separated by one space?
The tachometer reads 450 rpm
